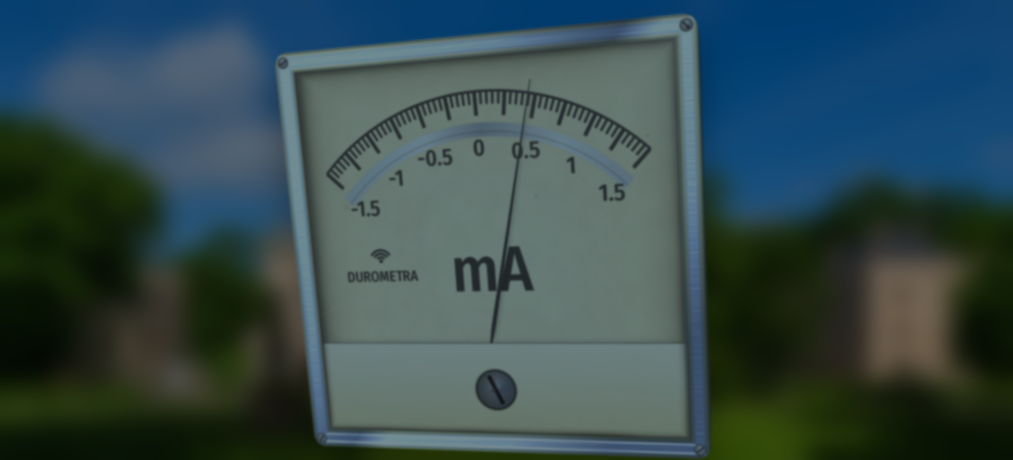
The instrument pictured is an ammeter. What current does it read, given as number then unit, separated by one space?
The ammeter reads 0.45 mA
